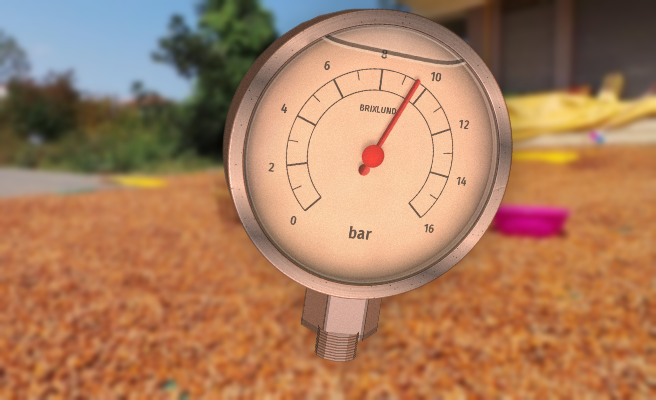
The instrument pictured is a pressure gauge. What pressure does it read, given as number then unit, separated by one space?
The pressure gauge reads 9.5 bar
